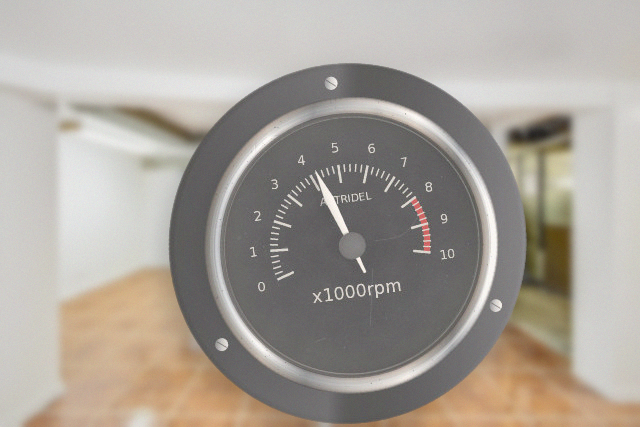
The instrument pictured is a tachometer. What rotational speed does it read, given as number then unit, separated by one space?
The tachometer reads 4200 rpm
